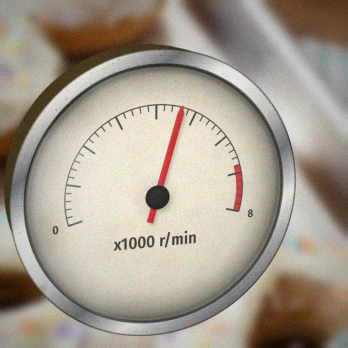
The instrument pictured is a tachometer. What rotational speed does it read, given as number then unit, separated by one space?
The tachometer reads 4600 rpm
